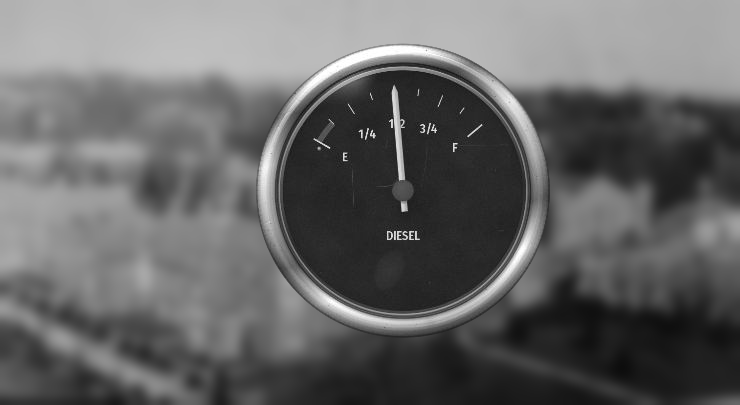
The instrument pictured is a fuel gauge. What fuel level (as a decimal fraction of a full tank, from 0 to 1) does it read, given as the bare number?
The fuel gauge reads 0.5
